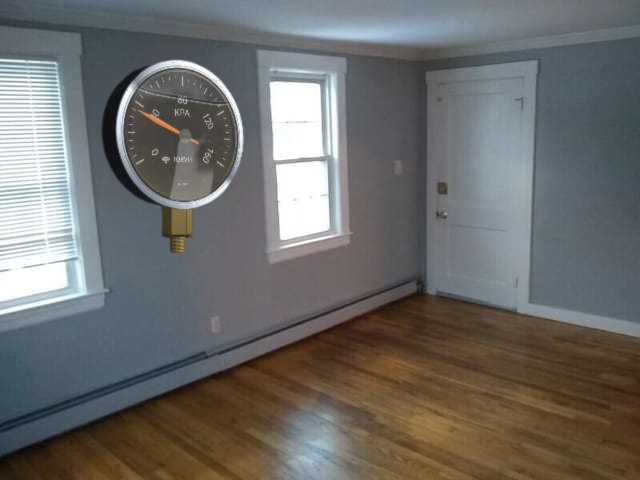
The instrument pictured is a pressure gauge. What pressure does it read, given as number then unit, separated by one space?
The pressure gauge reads 35 kPa
